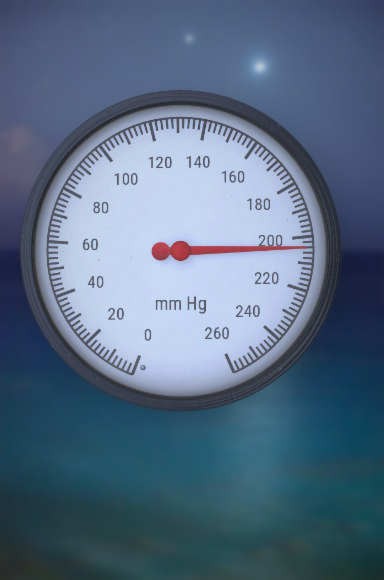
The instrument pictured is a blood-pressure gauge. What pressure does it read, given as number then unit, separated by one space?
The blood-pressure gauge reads 204 mmHg
